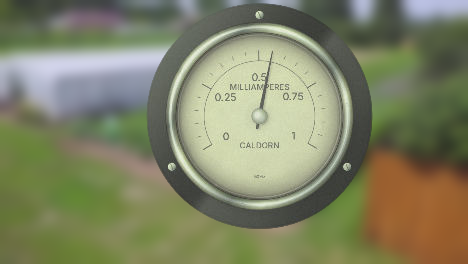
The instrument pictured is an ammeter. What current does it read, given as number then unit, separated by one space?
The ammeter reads 0.55 mA
